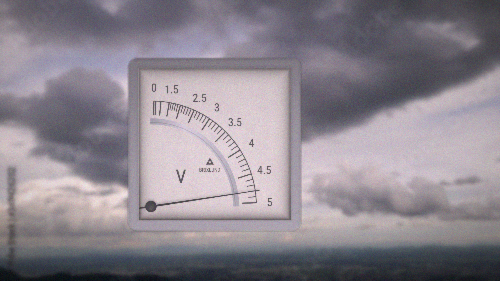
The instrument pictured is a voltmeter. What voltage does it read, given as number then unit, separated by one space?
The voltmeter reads 4.8 V
